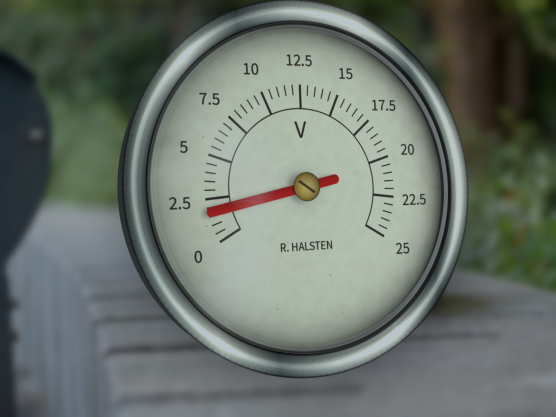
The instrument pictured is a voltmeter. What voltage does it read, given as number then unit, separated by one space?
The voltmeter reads 1.75 V
